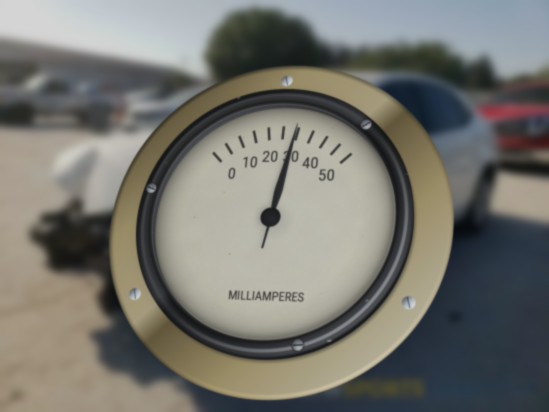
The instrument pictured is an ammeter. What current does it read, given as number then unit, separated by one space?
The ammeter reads 30 mA
